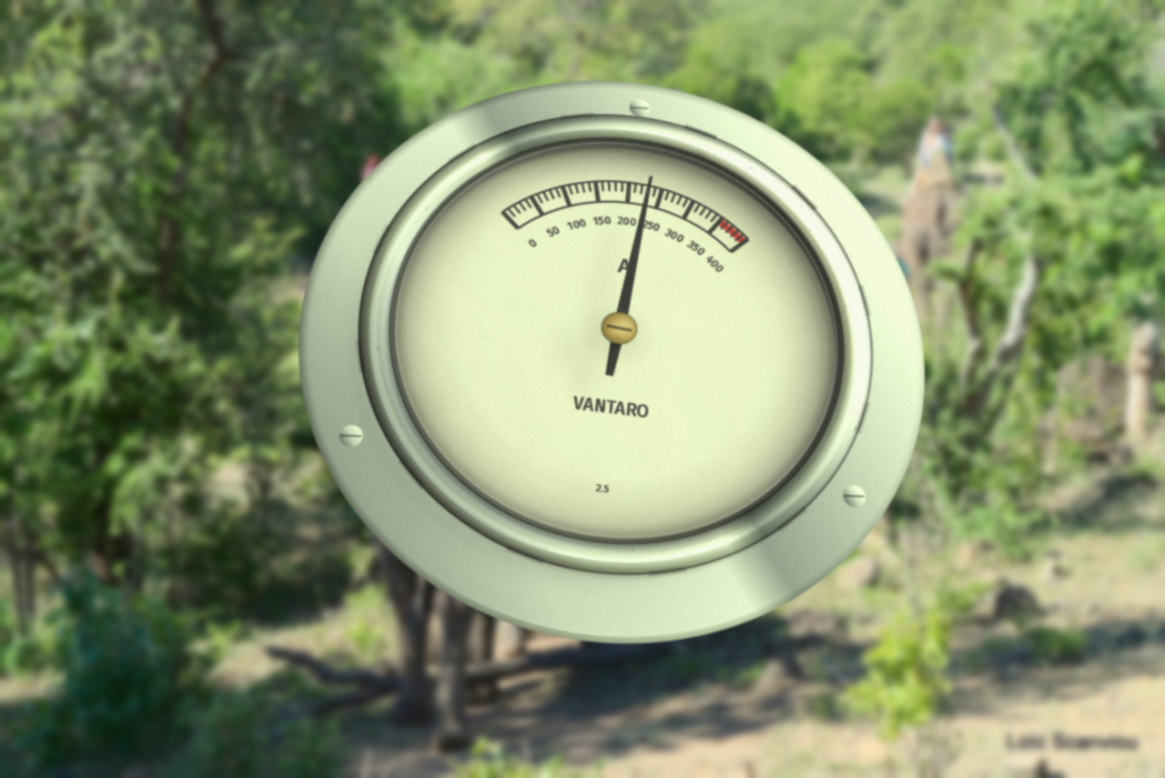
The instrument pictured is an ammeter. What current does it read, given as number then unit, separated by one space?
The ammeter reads 230 A
